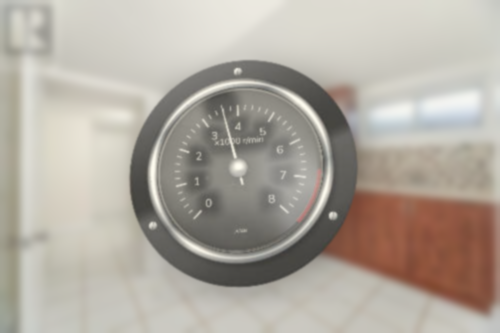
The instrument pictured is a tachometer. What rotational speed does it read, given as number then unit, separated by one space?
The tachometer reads 3600 rpm
